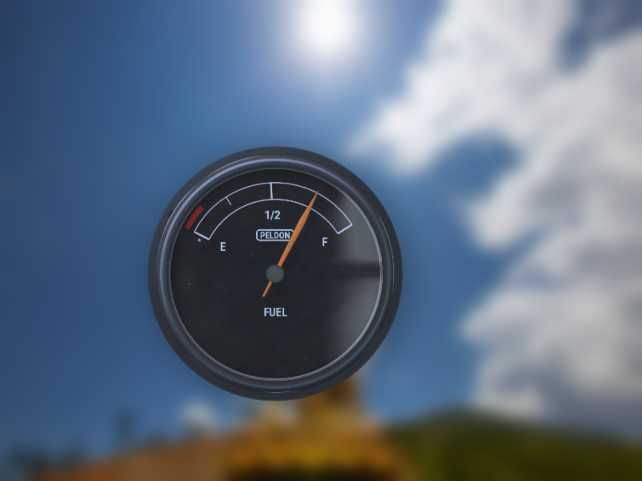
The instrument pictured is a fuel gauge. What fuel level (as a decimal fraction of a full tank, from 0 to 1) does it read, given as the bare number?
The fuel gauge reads 0.75
